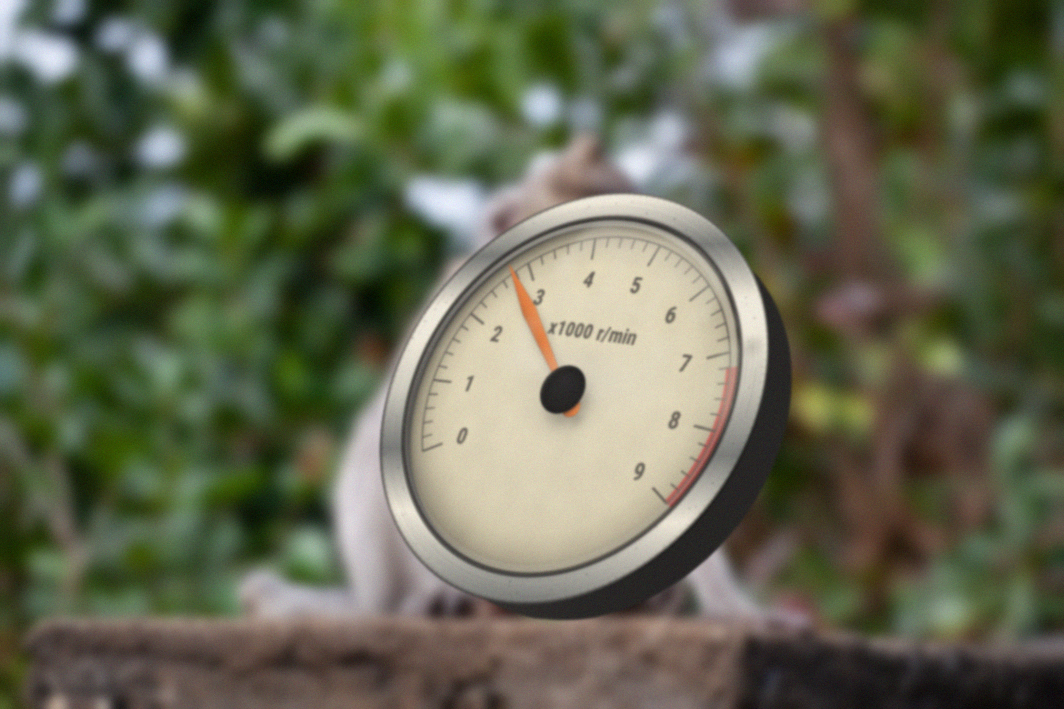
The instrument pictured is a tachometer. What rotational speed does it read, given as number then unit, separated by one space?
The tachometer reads 2800 rpm
